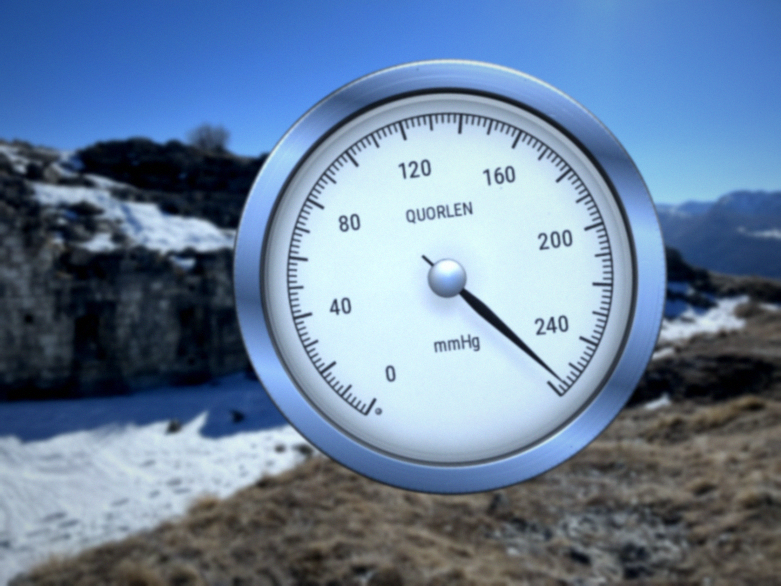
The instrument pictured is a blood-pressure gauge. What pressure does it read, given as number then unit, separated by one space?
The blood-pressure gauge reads 256 mmHg
